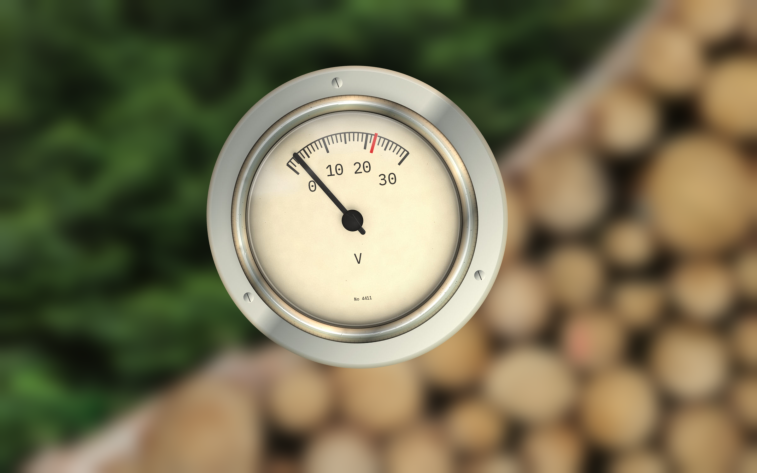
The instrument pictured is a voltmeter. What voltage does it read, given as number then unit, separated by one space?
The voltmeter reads 3 V
